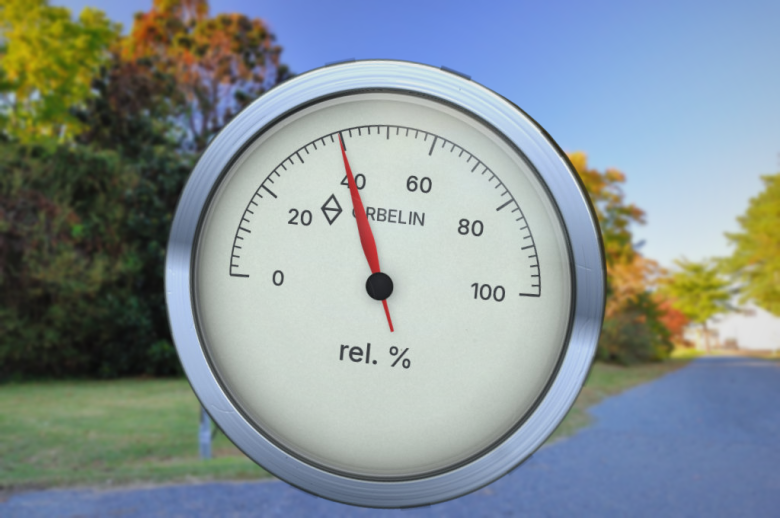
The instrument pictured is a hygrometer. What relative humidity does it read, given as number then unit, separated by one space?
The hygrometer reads 40 %
